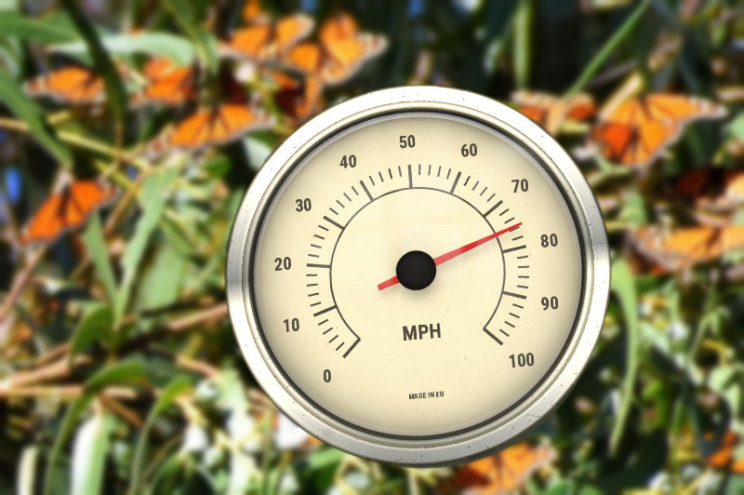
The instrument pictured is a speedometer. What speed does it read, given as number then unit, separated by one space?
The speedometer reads 76 mph
